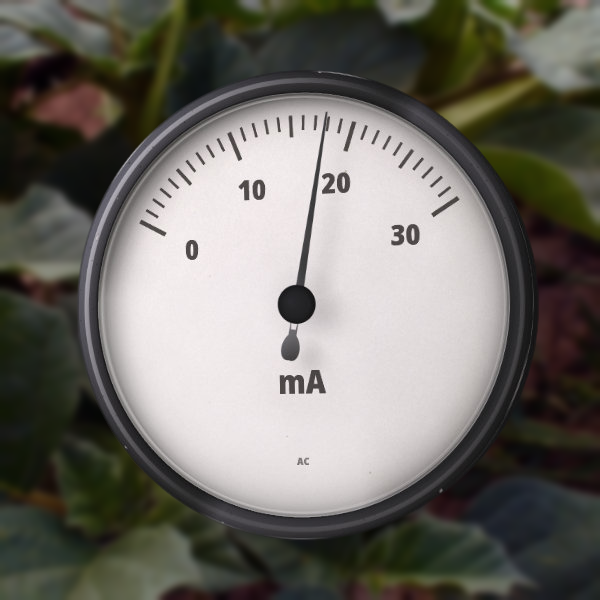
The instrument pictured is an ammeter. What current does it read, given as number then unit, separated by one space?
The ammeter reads 18 mA
